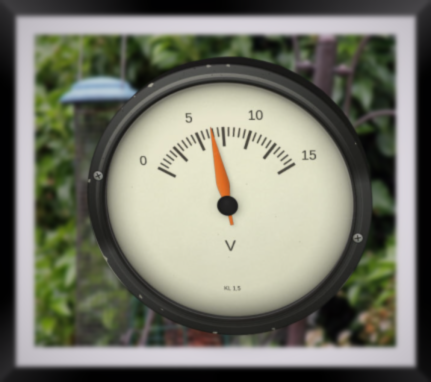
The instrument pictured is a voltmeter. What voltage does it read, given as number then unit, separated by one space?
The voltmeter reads 6.5 V
